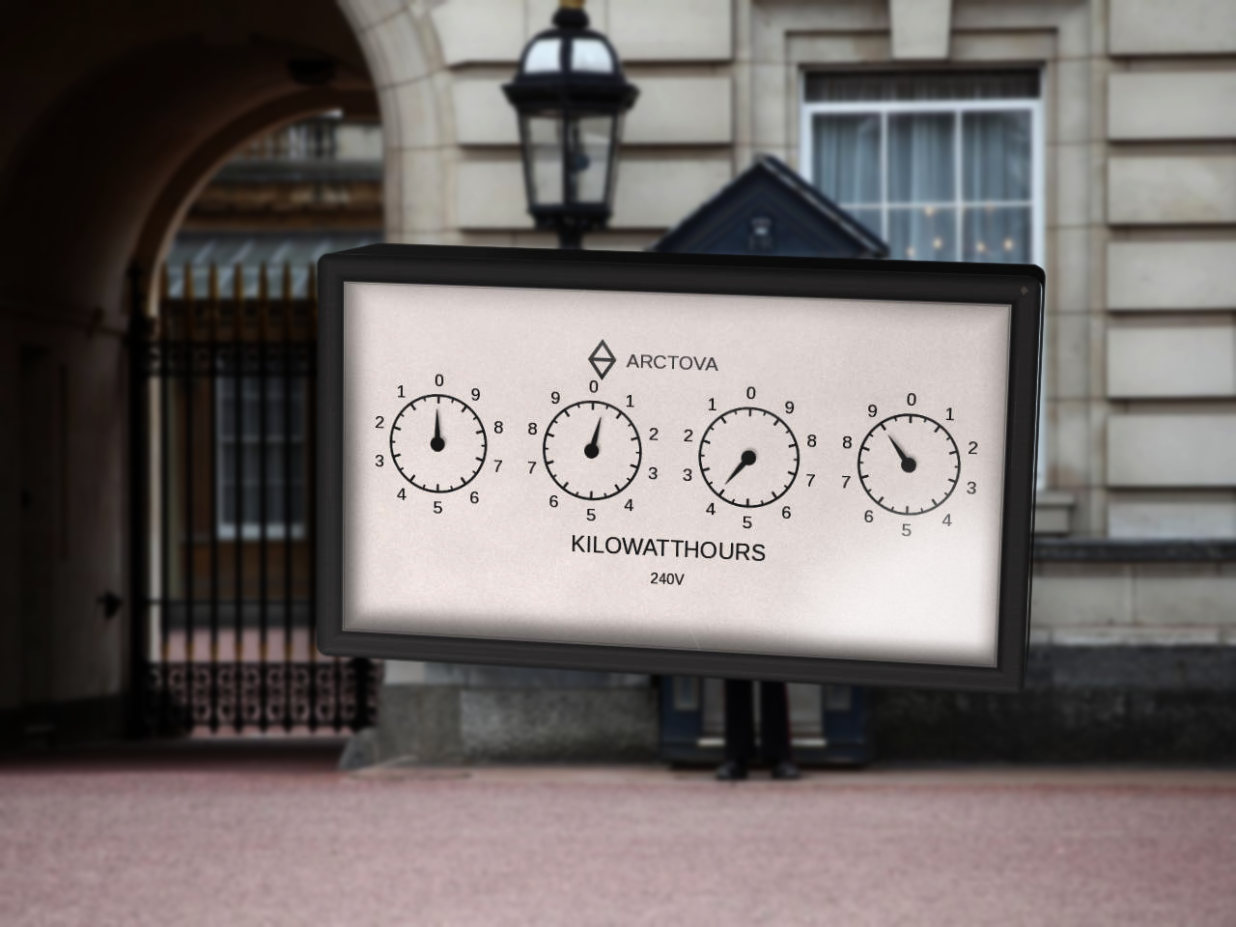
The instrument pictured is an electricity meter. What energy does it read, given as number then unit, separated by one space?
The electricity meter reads 39 kWh
